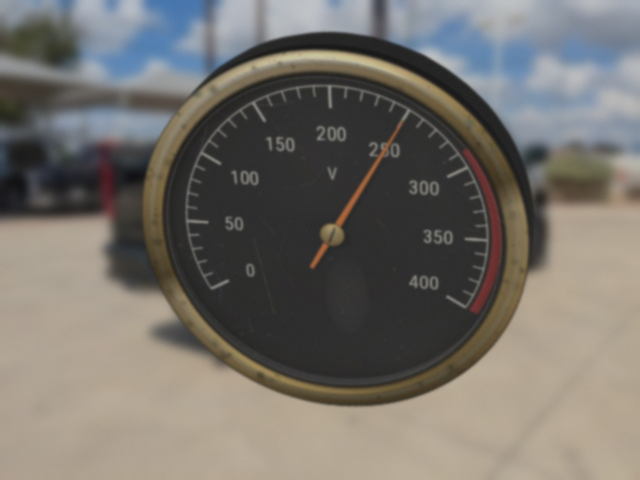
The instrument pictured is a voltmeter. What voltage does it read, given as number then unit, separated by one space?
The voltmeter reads 250 V
